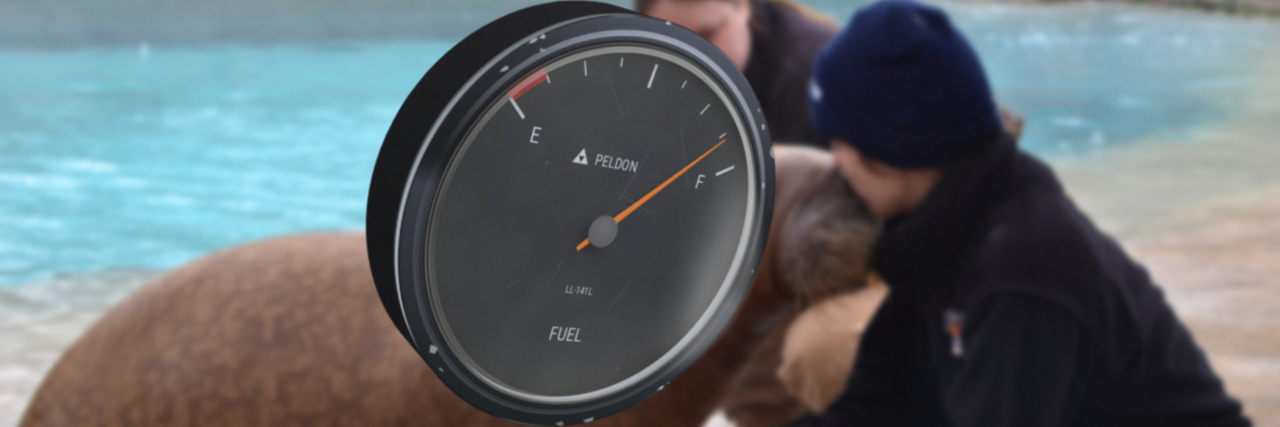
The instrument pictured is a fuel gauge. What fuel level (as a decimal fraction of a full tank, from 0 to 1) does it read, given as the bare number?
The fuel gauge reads 0.875
